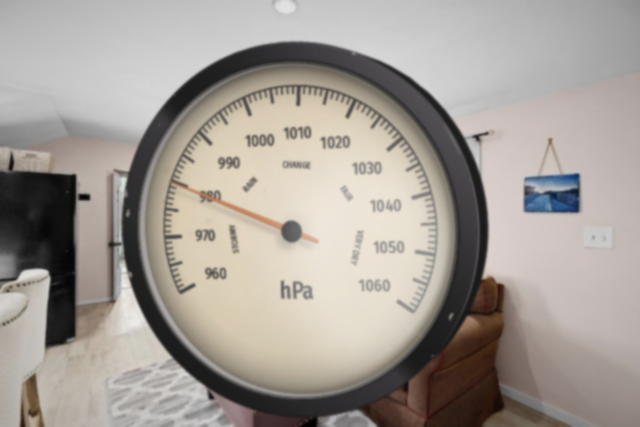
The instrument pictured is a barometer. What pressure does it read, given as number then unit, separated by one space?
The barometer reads 980 hPa
